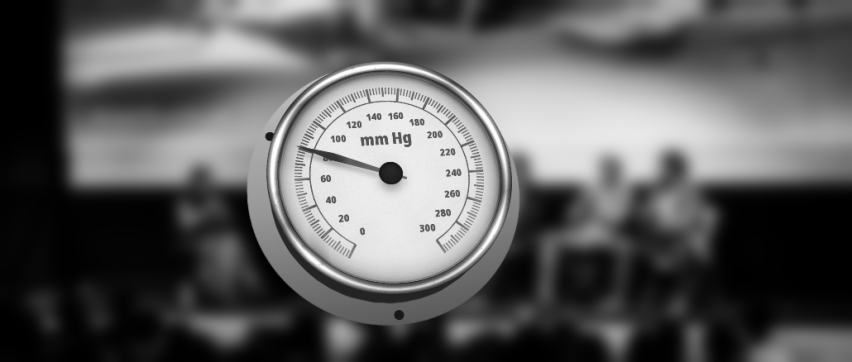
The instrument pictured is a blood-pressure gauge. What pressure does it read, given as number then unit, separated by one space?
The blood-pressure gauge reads 80 mmHg
